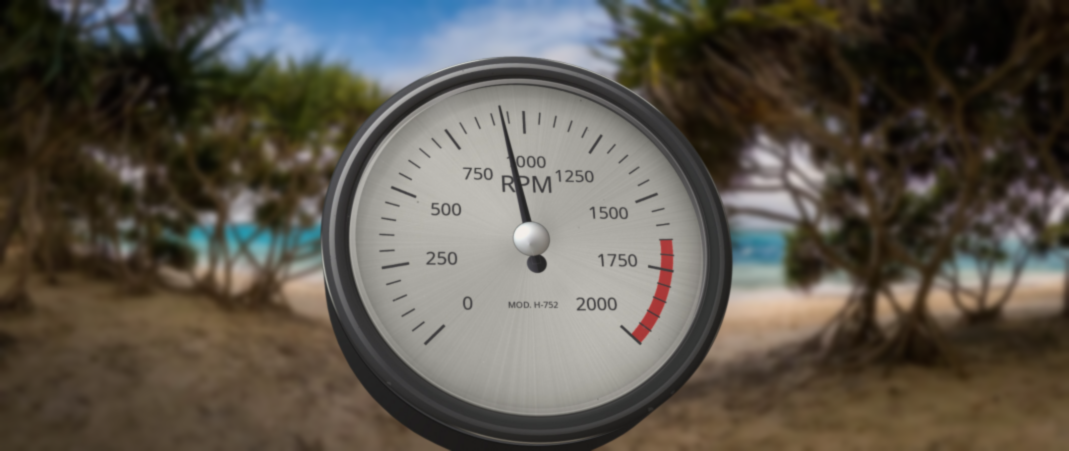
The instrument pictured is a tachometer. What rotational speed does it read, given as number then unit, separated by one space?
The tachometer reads 925 rpm
